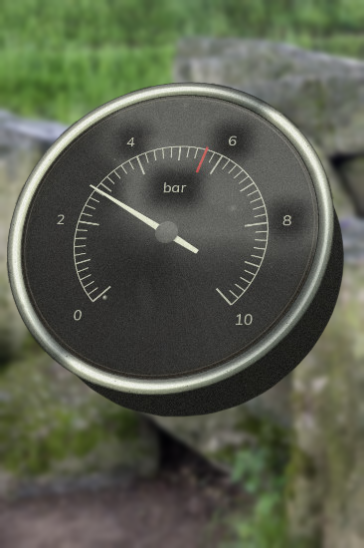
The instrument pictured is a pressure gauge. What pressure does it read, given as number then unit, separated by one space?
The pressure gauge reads 2.8 bar
